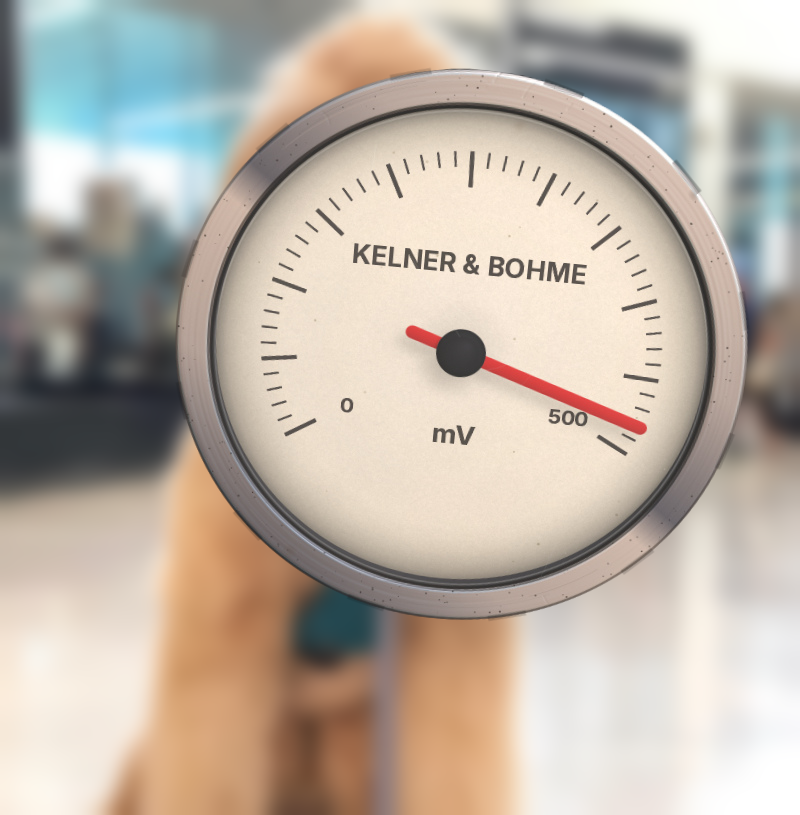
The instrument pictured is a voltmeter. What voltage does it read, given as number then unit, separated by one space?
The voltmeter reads 480 mV
